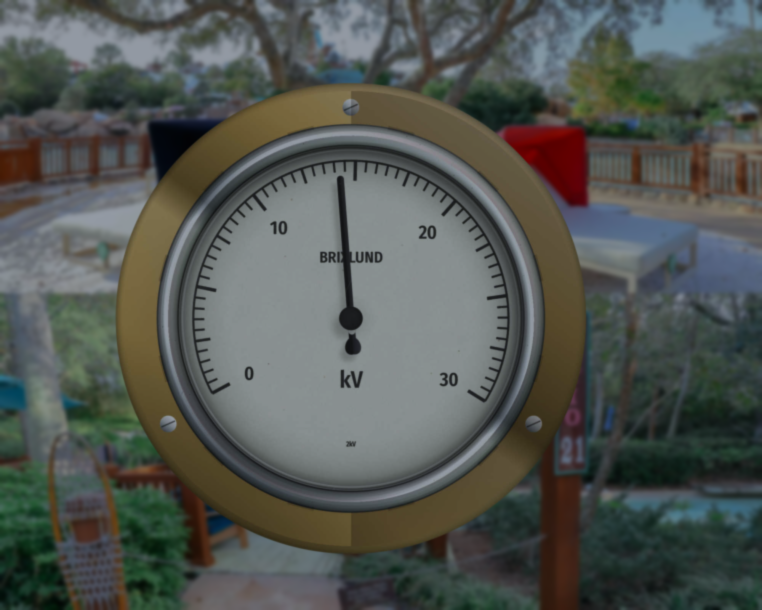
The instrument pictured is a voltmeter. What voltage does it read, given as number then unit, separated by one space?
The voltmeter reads 14.25 kV
